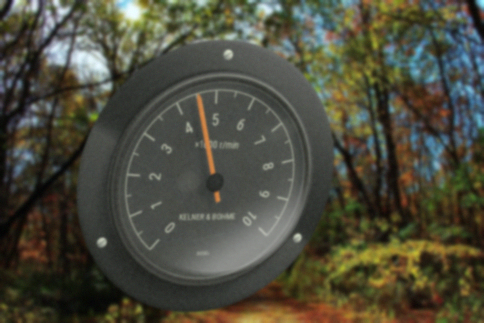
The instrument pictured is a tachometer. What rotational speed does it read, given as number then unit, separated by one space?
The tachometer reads 4500 rpm
